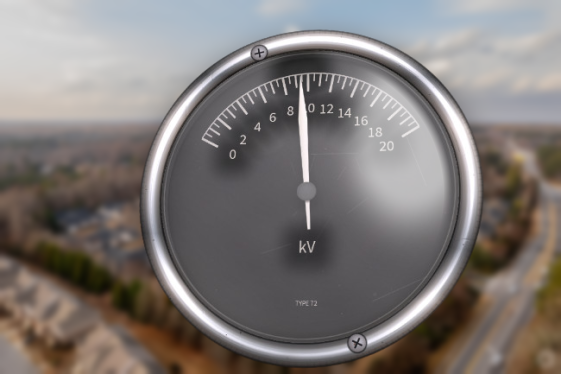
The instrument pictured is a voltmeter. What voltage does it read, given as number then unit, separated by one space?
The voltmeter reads 9.5 kV
